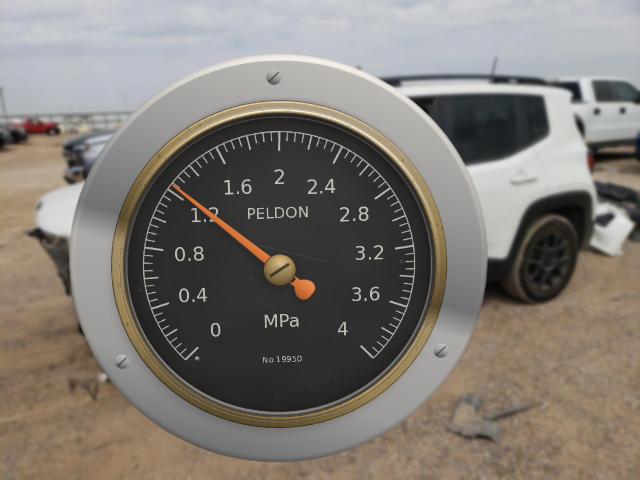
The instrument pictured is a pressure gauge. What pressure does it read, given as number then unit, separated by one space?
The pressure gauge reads 1.25 MPa
